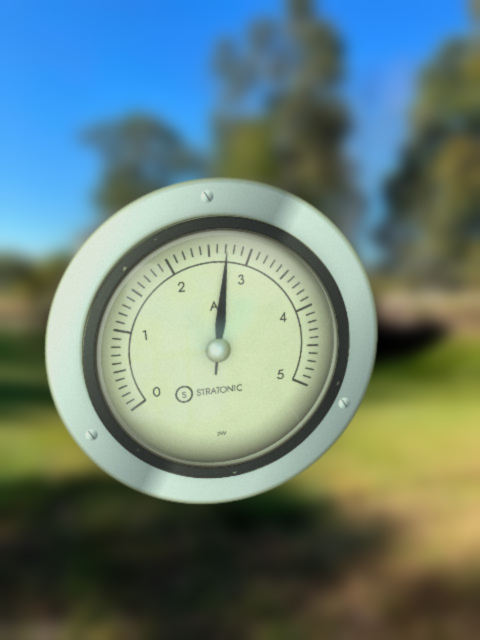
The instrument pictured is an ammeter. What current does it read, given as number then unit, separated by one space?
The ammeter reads 2.7 A
